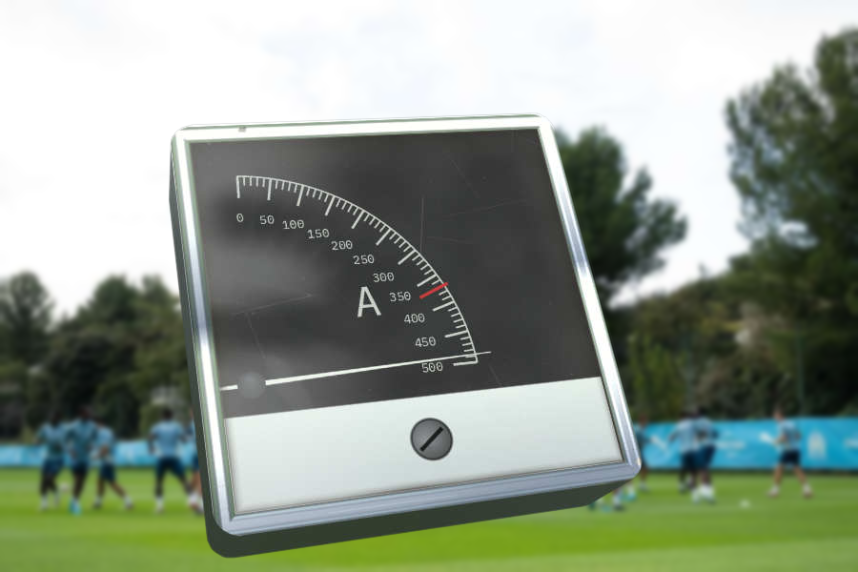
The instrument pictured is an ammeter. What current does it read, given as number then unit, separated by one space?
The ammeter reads 490 A
